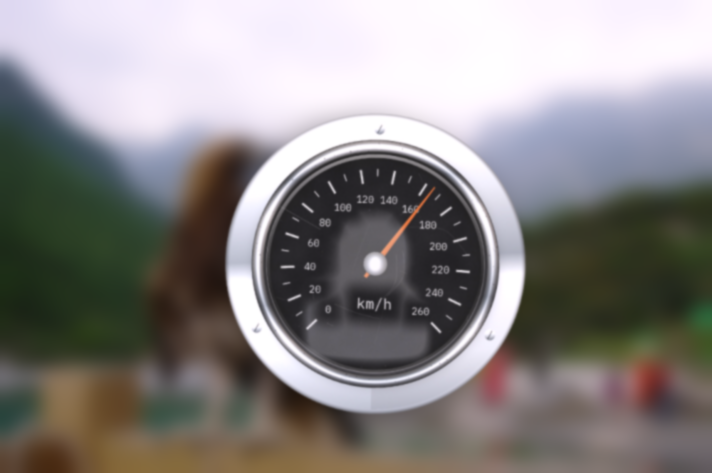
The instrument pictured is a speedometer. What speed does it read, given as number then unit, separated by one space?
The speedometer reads 165 km/h
